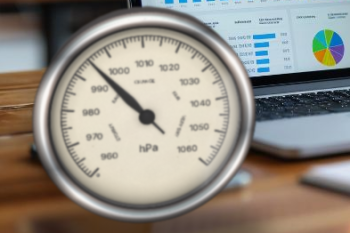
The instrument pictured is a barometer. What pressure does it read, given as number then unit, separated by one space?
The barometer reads 995 hPa
